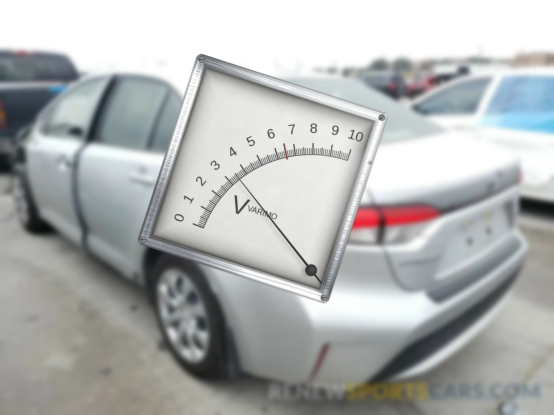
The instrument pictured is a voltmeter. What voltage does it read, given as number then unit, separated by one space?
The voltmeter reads 3.5 V
